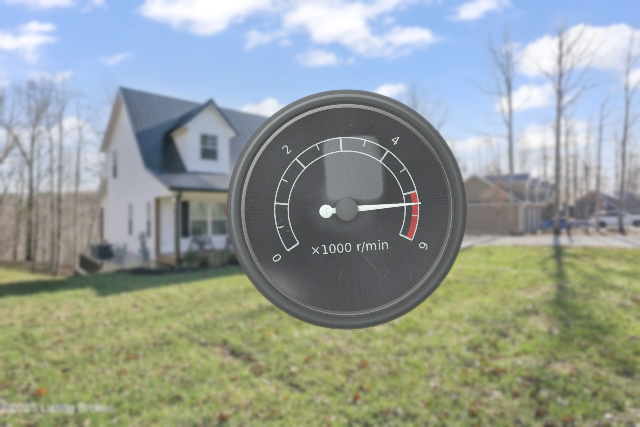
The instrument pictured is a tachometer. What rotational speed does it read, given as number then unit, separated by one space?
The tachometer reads 5250 rpm
